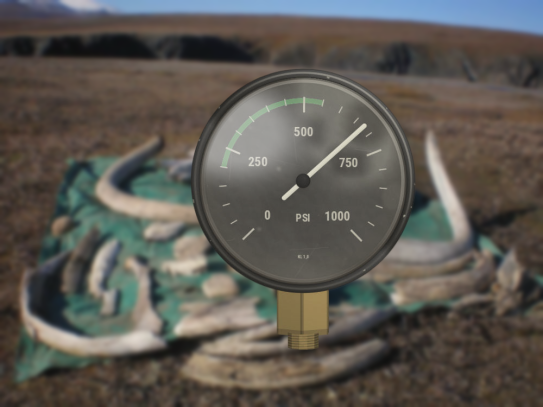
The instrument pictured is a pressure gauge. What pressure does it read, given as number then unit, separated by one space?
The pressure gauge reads 675 psi
